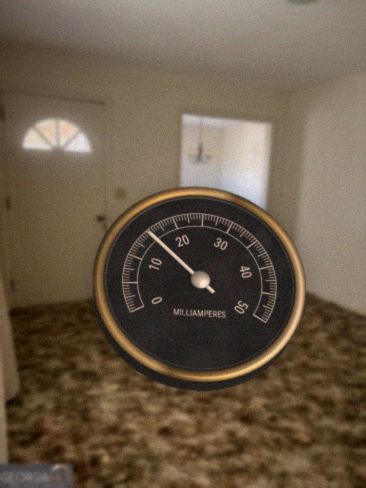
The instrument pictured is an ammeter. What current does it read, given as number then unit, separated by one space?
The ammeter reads 15 mA
